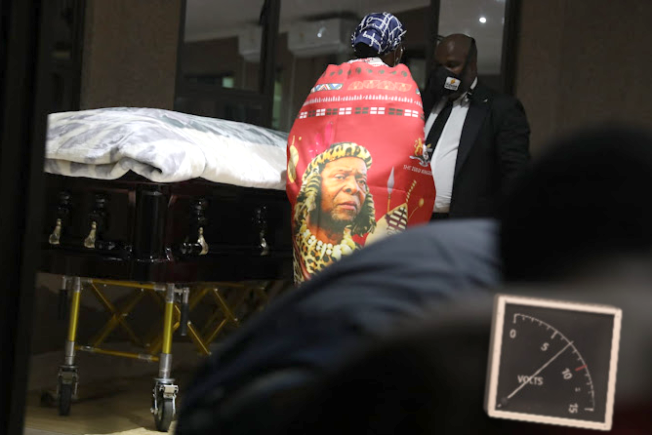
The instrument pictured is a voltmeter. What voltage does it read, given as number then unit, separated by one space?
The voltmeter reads 7 V
